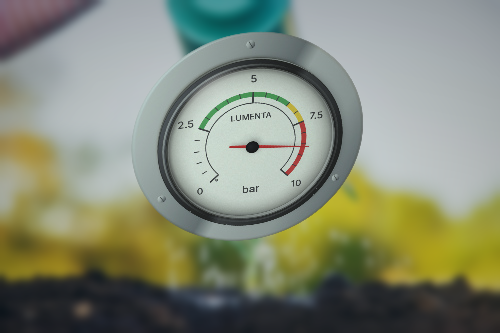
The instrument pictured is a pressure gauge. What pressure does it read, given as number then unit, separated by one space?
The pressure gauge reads 8.5 bar
